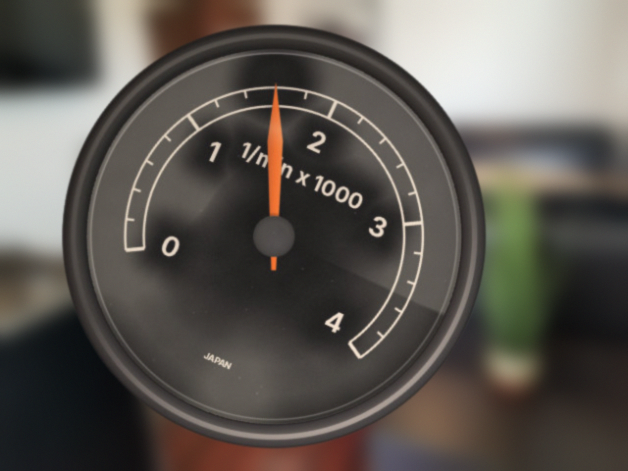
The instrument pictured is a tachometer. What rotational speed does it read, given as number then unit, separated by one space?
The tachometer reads 1600 rpm
